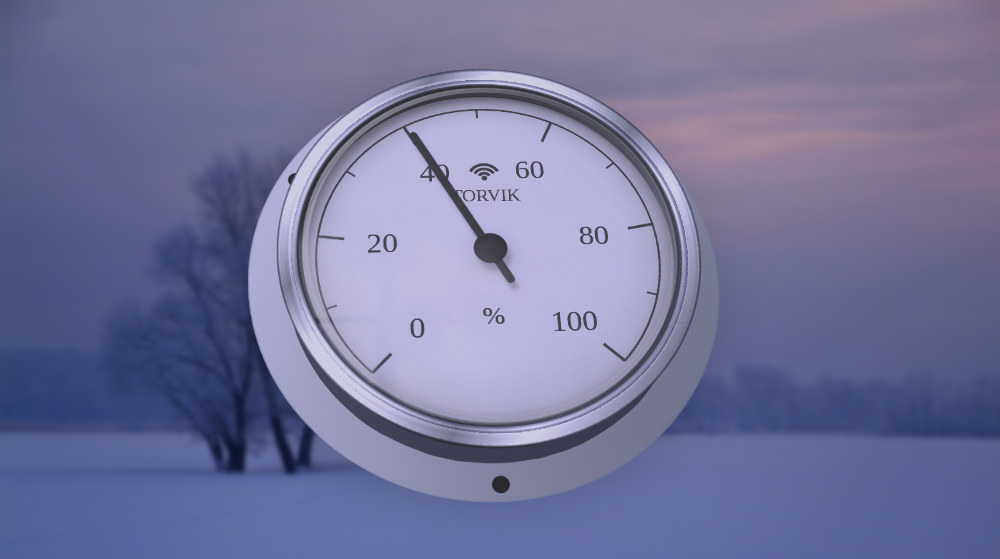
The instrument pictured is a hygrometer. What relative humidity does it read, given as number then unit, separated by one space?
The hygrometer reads 40 %
